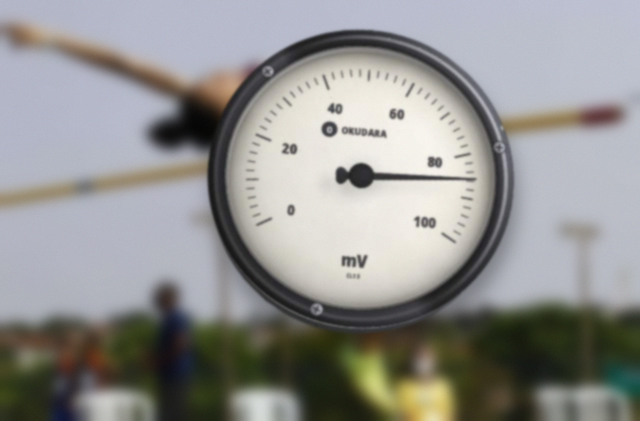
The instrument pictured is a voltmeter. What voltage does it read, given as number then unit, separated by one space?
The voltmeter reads 86 mV
